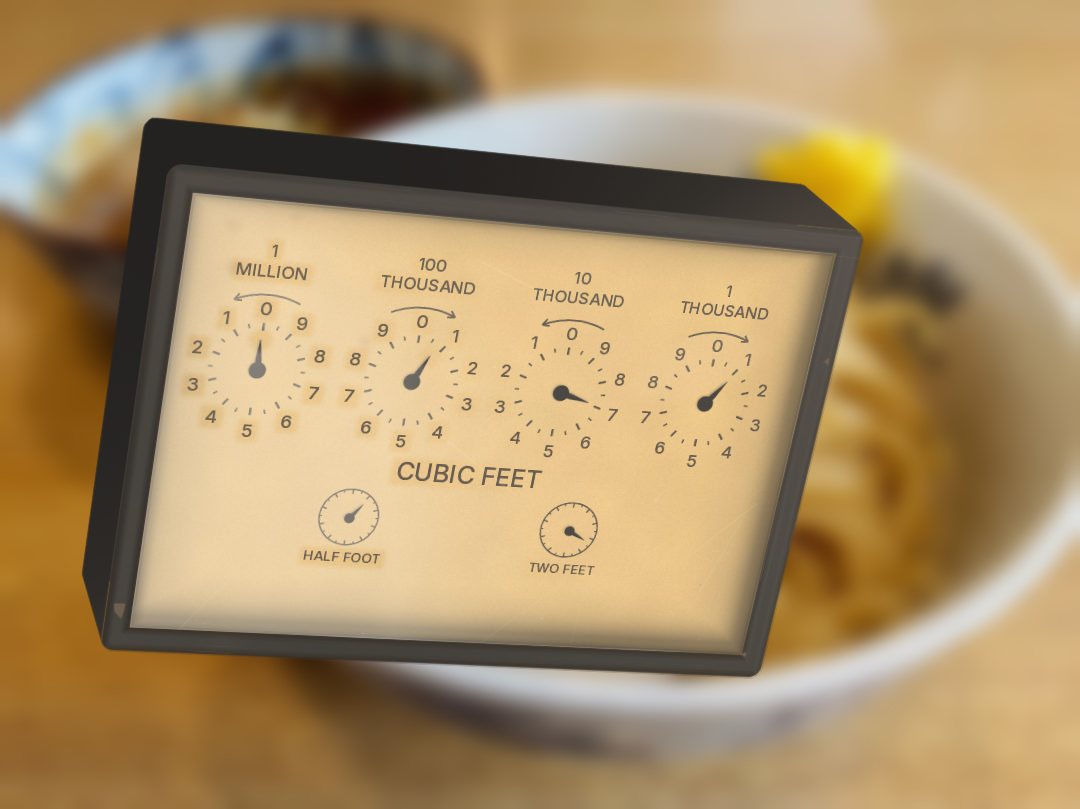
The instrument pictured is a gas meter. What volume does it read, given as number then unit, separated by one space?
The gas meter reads 7100 ft³
